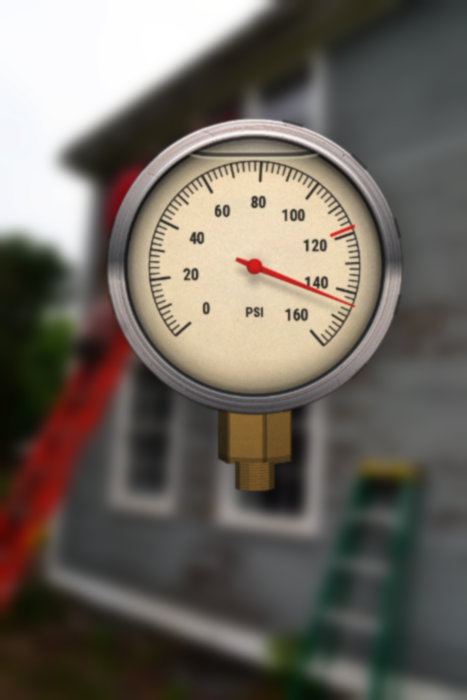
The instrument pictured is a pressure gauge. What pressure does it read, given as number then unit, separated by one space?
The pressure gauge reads 144 psi
